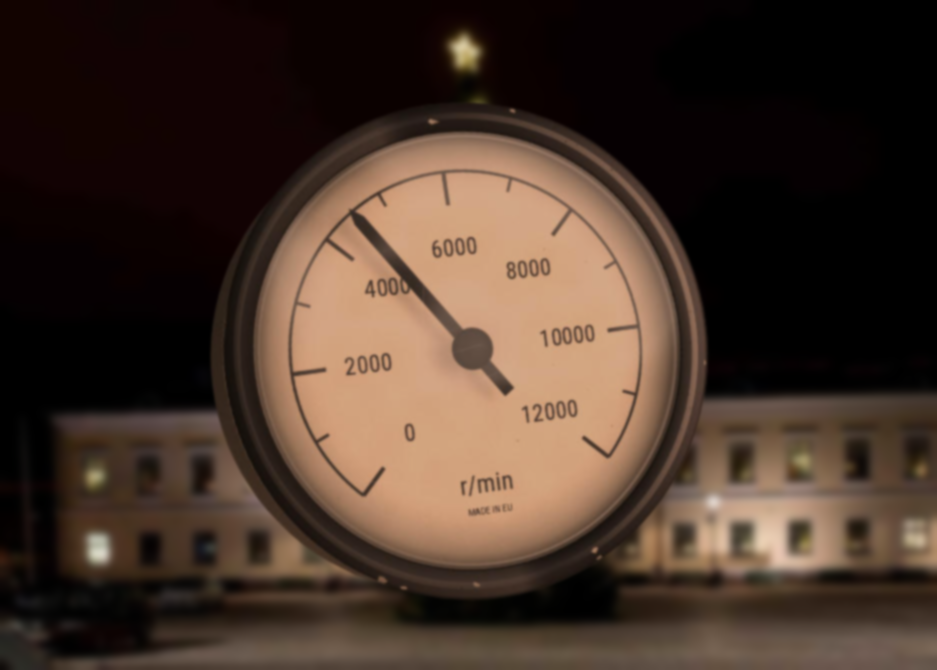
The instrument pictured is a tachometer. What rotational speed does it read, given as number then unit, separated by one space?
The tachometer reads 4500 rpm
